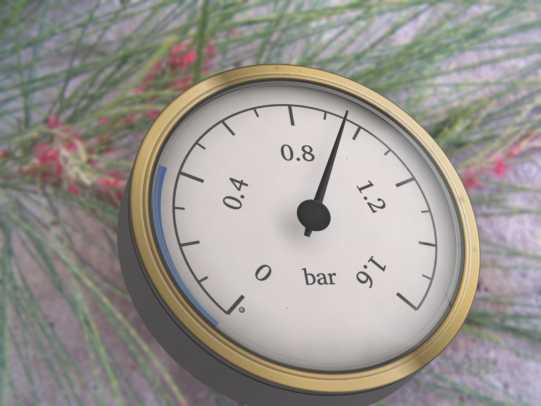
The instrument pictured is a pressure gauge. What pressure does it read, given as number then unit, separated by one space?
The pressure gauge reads 0.95 bar
